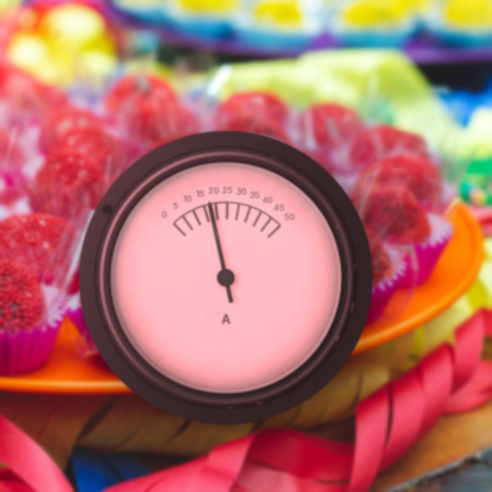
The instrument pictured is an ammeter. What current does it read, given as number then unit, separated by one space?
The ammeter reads 17.5 A
